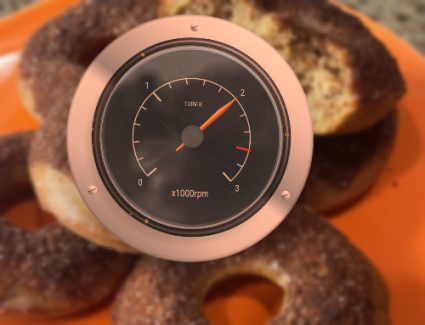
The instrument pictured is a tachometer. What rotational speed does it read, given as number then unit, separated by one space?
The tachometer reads 2000 rpm
